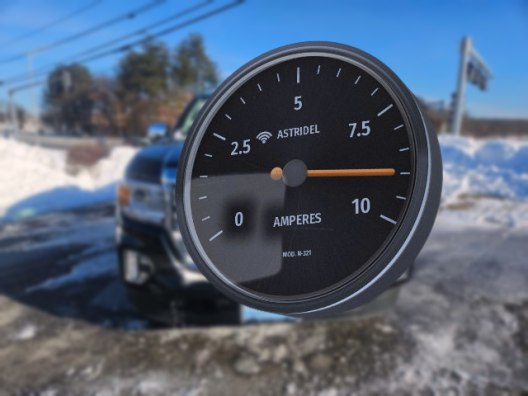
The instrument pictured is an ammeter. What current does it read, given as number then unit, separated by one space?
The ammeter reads 9 A
